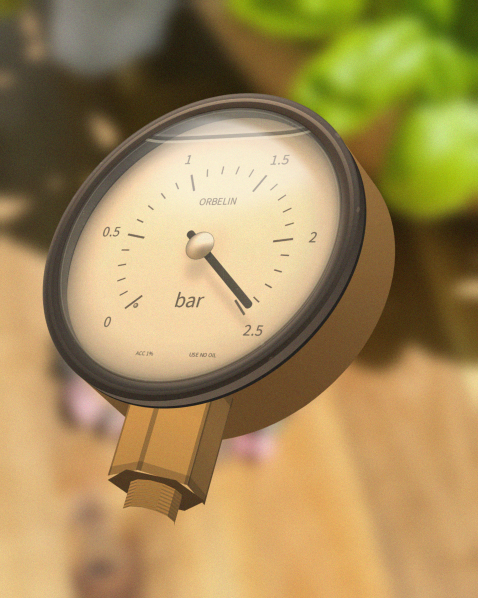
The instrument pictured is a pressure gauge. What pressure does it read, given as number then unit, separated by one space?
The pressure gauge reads 2.45 bar
